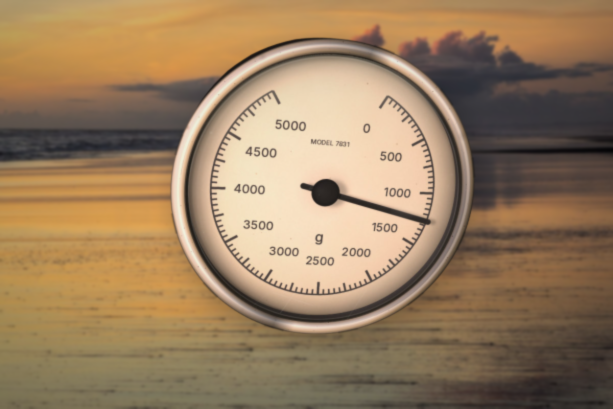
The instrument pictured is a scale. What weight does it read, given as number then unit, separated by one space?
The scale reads 1250 g
